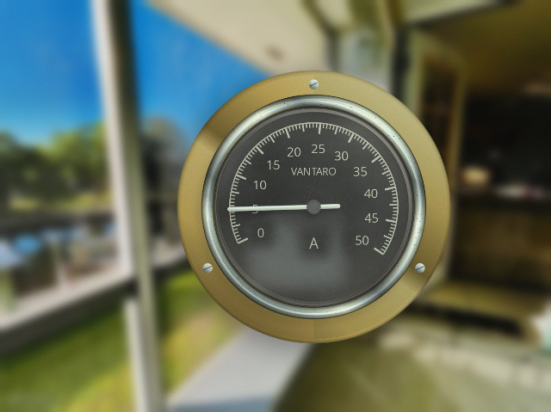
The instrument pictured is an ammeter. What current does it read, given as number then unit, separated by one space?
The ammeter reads 5 A
